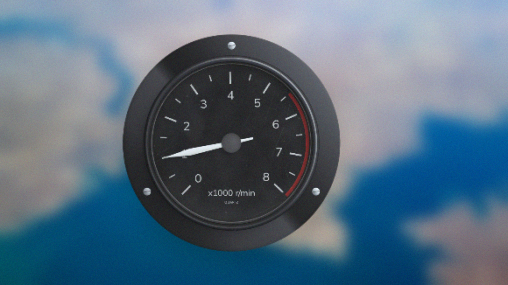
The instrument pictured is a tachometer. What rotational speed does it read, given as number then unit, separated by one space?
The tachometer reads 1000 rpm
